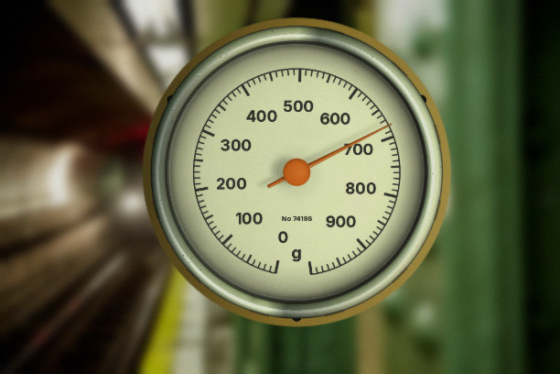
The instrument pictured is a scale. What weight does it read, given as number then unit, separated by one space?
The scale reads 680 g
